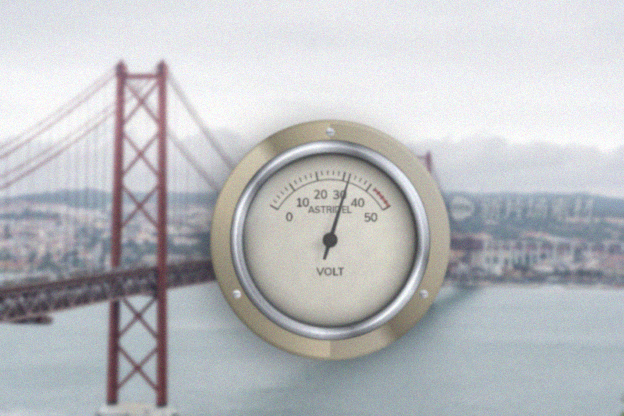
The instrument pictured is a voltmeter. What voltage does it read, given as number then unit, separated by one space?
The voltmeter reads 32 V
